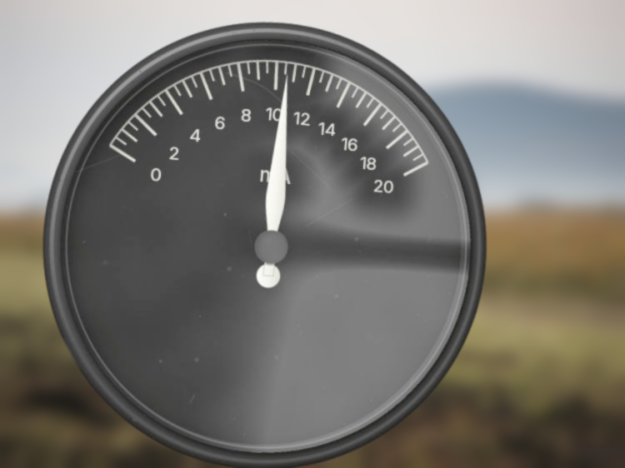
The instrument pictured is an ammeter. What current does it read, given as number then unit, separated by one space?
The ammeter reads 10.5 mA
